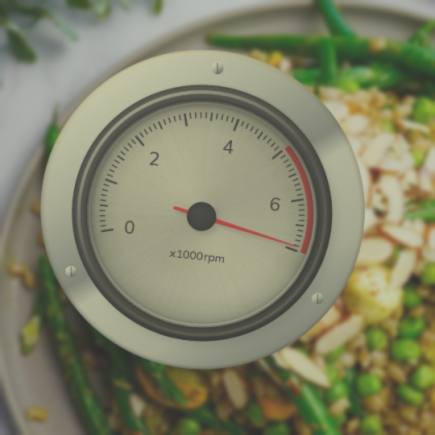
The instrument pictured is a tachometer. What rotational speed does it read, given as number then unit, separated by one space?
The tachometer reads 6900 rpm
